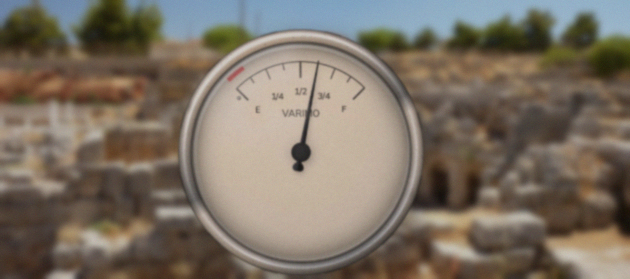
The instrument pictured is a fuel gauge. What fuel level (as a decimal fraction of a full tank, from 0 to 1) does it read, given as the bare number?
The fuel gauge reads 0.625
